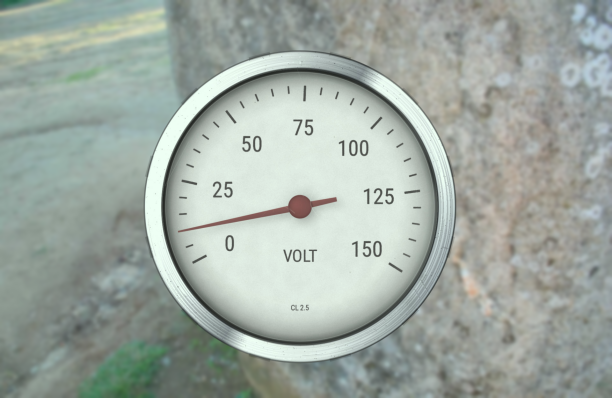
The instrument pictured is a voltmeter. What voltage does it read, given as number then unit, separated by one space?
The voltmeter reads 10 V
